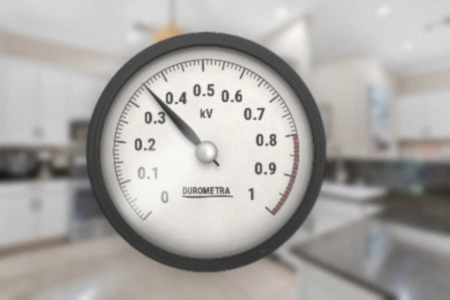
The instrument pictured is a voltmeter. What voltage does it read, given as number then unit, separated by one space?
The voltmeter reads 0.35 kV
